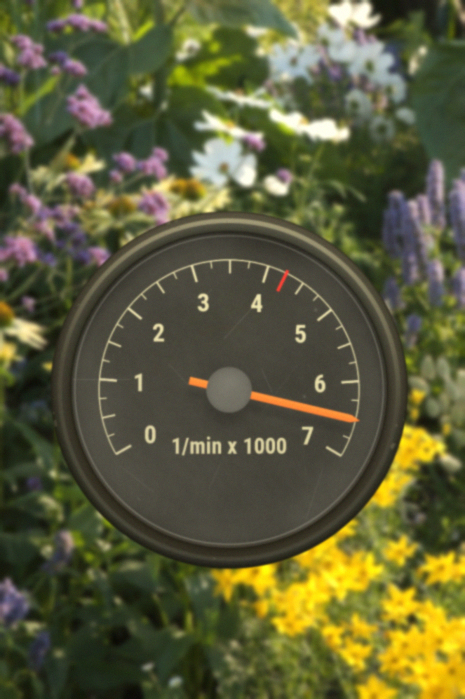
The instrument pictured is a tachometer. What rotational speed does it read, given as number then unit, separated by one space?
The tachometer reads 6500 rpm
